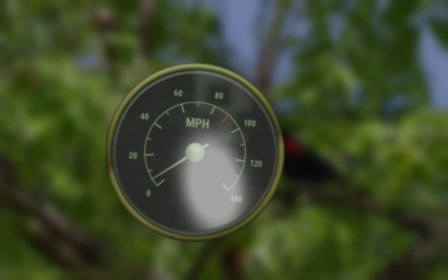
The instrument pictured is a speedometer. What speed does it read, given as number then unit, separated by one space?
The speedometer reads 5 mph
